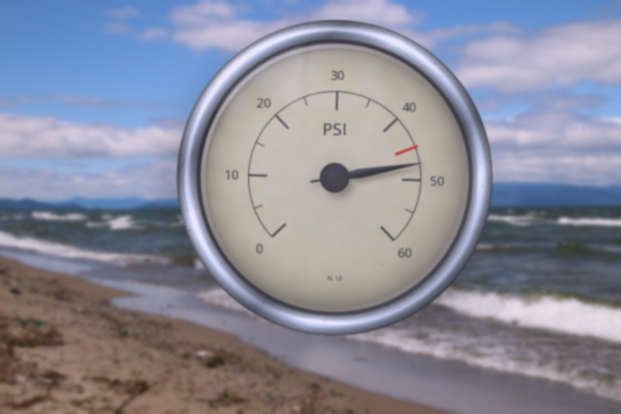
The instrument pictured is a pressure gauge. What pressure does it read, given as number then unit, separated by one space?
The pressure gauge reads 47.5 psi
